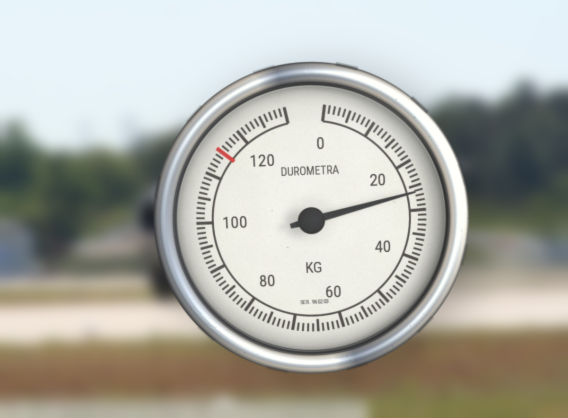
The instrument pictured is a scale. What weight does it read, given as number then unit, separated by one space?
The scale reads 26 kg
